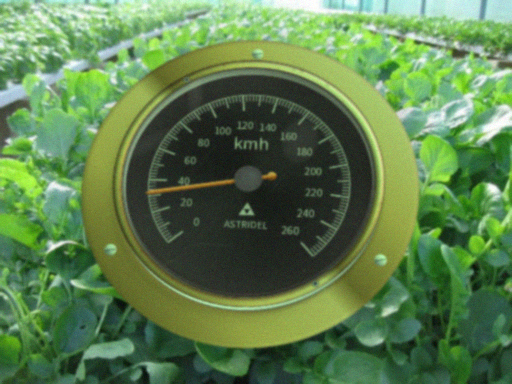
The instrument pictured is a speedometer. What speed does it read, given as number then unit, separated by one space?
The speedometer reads 30 km/h
